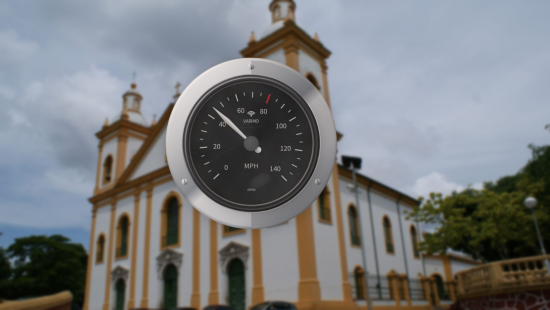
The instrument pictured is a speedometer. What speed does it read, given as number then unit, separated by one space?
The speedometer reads 45 mph
